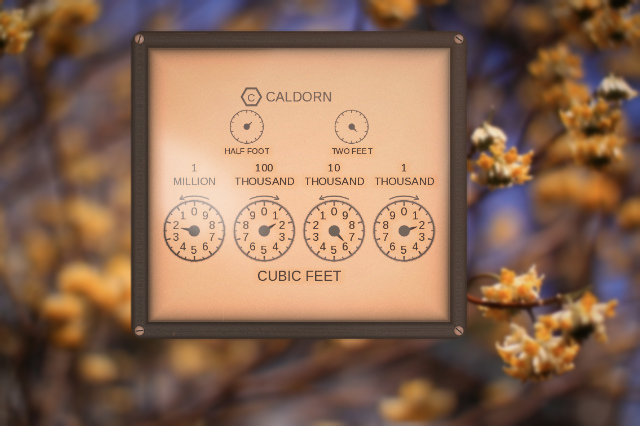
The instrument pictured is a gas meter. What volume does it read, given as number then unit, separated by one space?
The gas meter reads 216200 ft³
